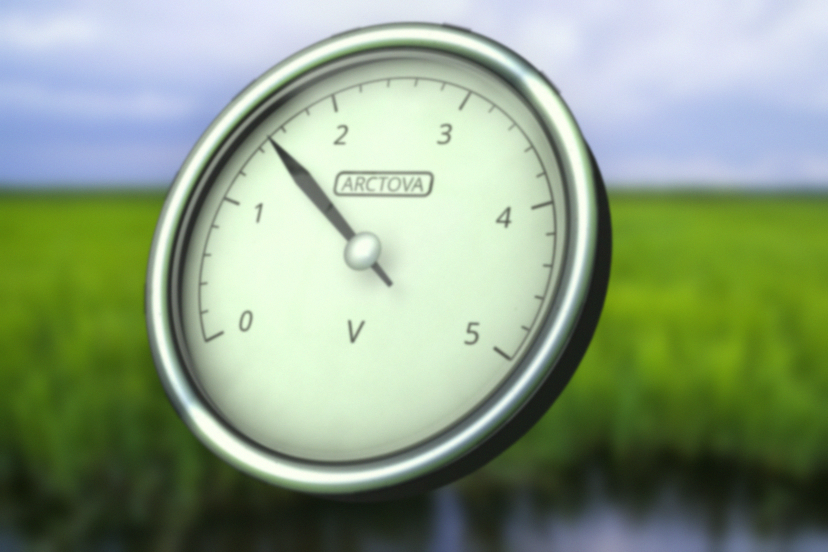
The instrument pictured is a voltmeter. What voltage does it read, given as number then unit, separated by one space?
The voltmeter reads 1.5 V
